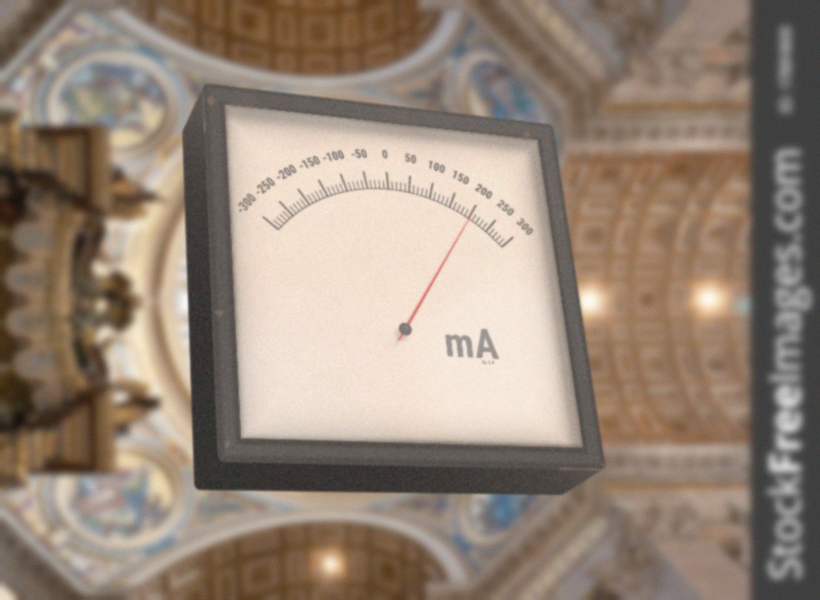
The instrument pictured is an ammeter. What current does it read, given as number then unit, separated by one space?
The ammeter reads 200 mA
